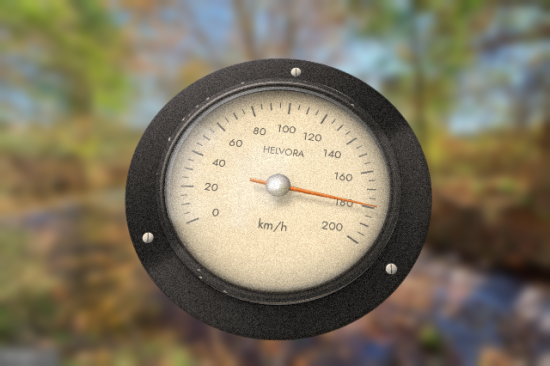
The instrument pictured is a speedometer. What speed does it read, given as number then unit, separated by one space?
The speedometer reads 180 km/h
